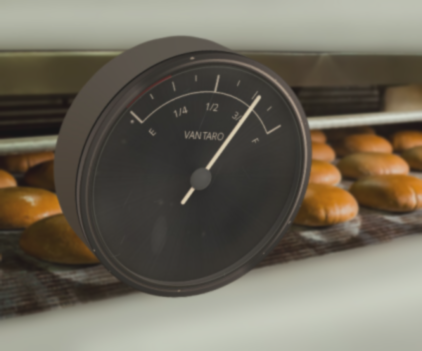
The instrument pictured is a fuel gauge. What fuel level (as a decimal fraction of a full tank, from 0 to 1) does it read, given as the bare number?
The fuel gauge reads 0.75
